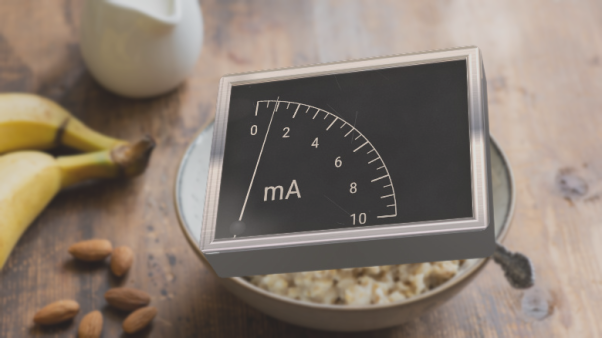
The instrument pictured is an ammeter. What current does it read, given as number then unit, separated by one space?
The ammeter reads 1 mA
